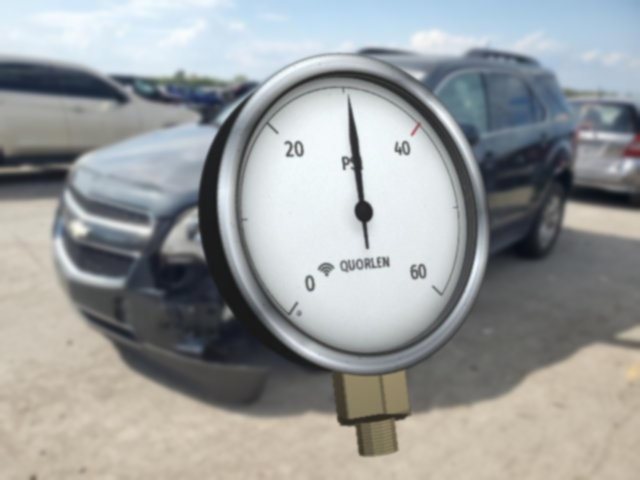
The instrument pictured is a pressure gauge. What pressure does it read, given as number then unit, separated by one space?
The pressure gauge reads 30 psi
